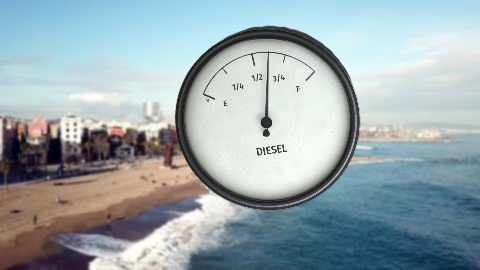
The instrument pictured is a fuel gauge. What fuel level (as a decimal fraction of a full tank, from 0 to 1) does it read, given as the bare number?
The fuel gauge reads 0.625
